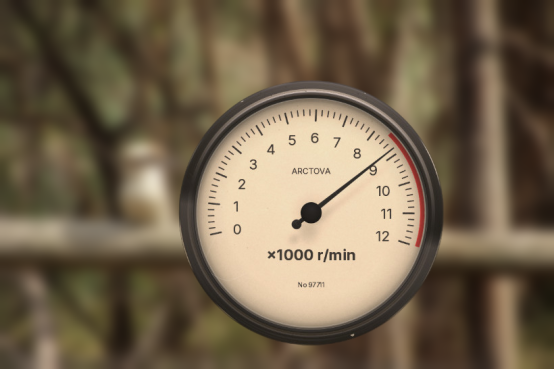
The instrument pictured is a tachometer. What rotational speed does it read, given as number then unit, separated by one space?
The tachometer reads 8800 rpm
